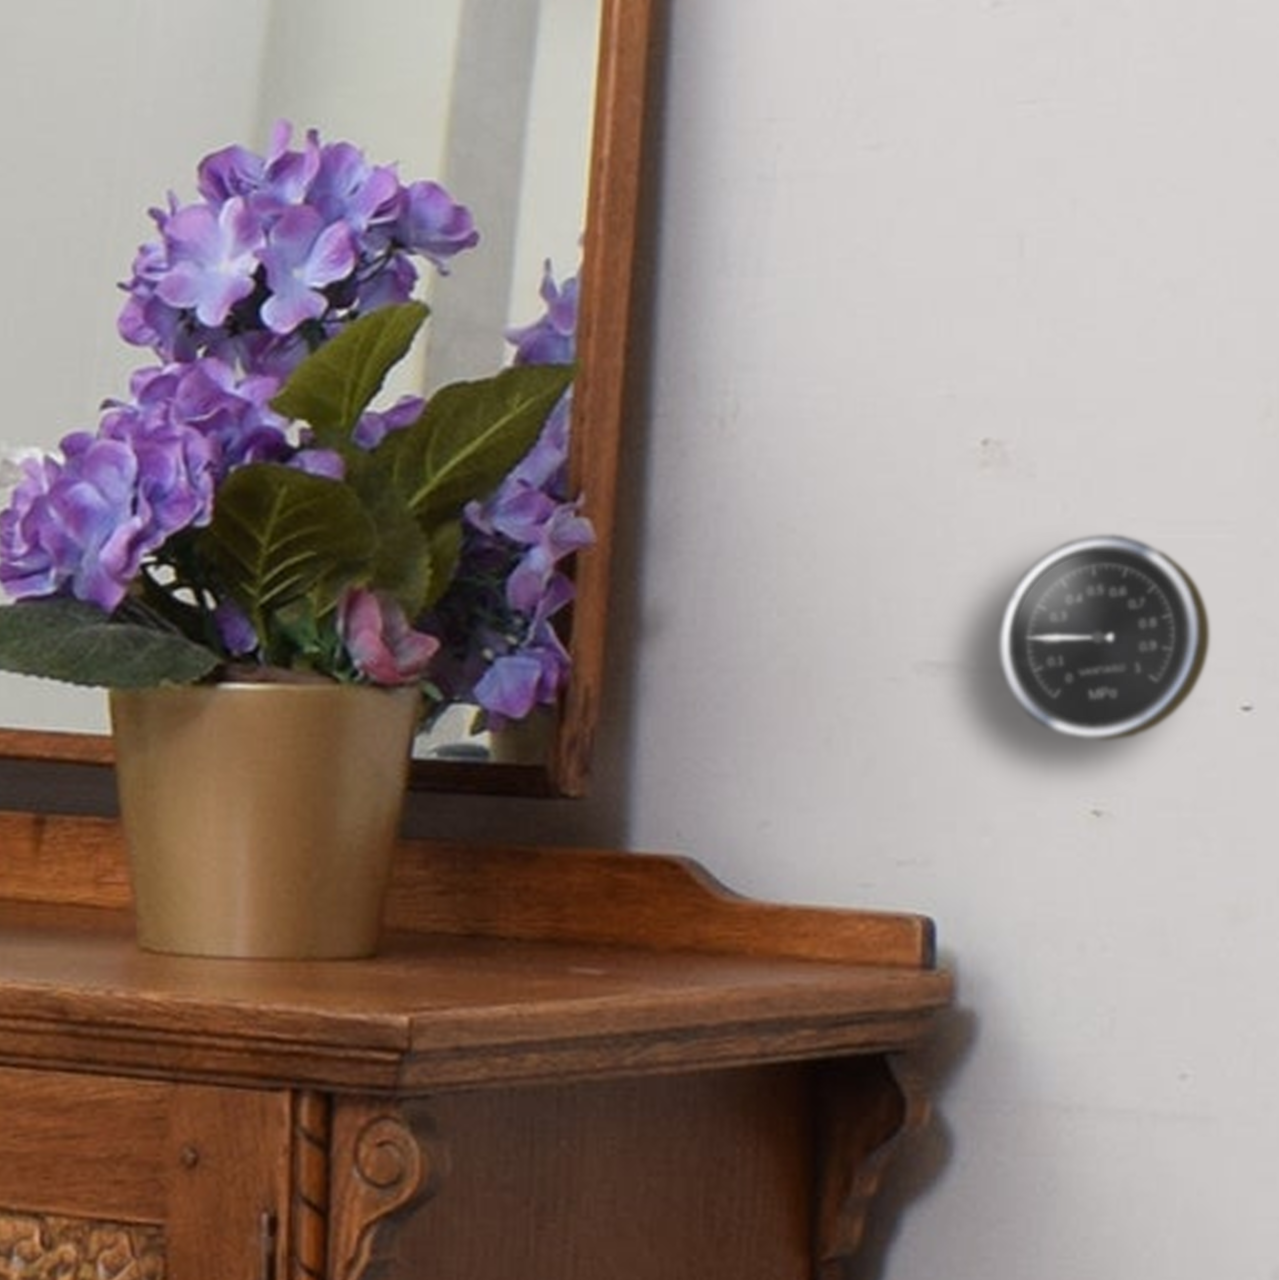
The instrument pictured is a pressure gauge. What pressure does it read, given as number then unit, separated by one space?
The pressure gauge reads 0.2 MPa
